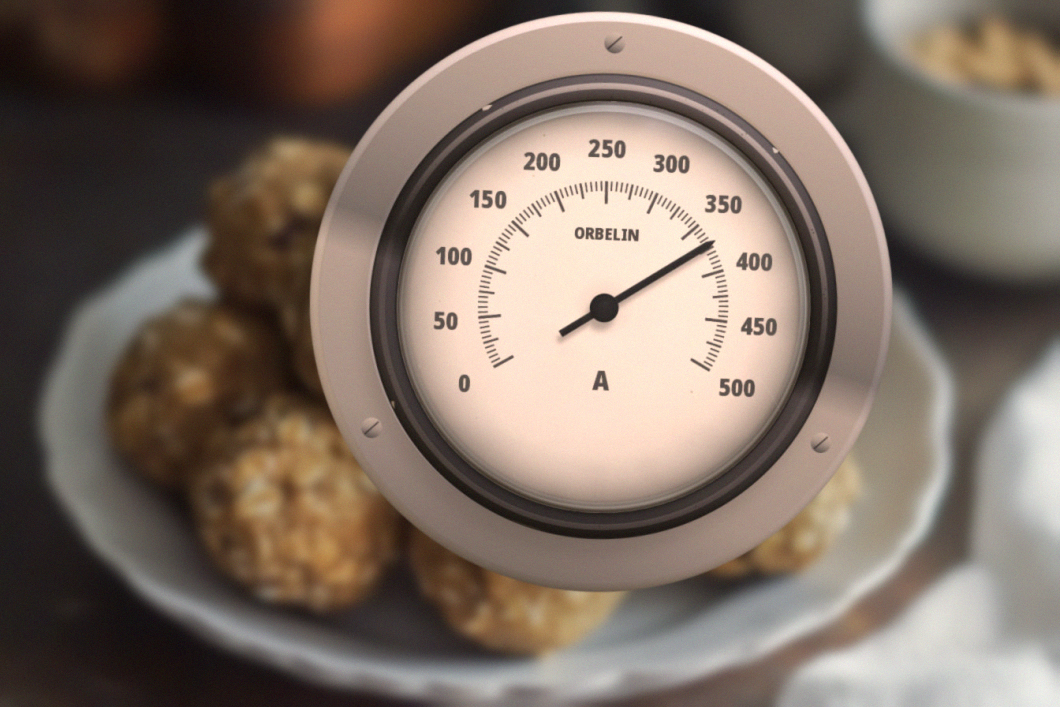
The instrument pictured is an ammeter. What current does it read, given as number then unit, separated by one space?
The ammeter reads 370 A
